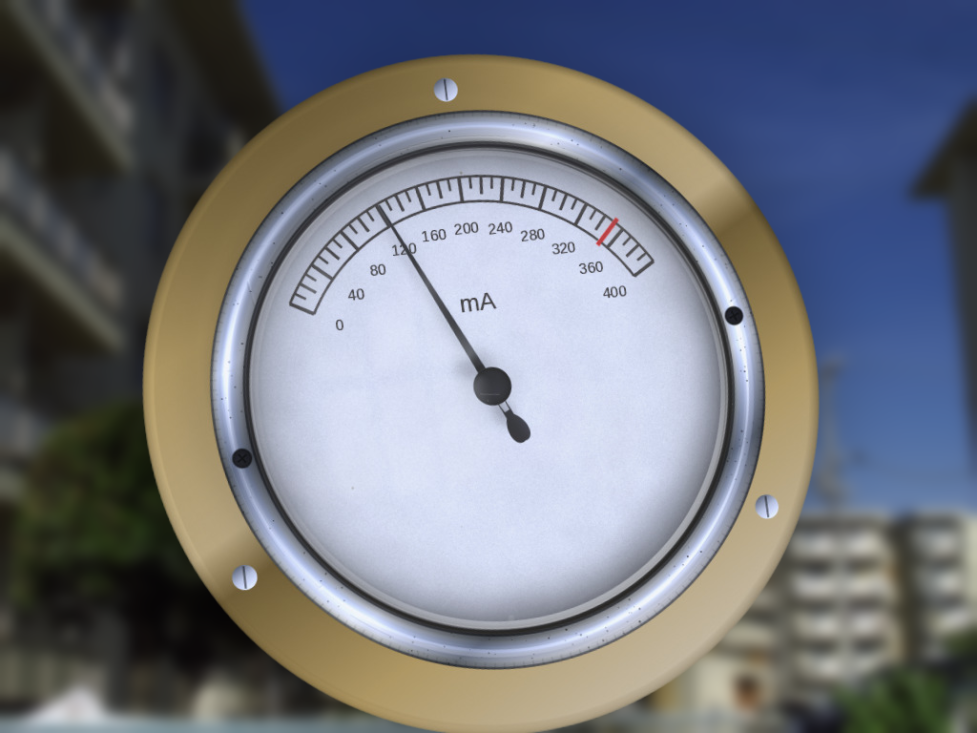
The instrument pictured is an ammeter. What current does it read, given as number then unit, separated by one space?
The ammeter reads 120 mA
